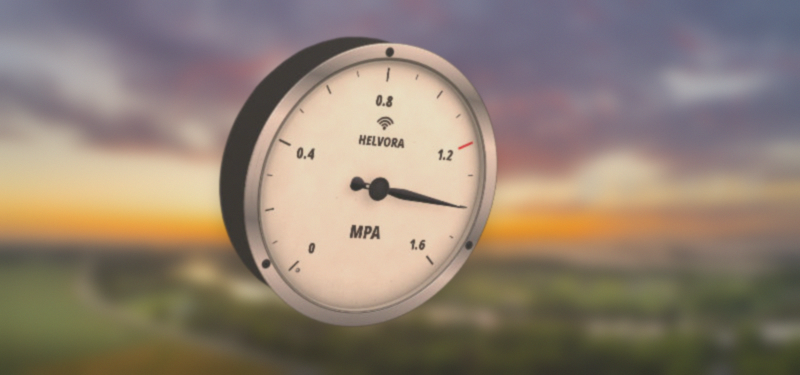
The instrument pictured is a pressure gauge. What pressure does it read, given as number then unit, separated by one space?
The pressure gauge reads 1.4 MPa
